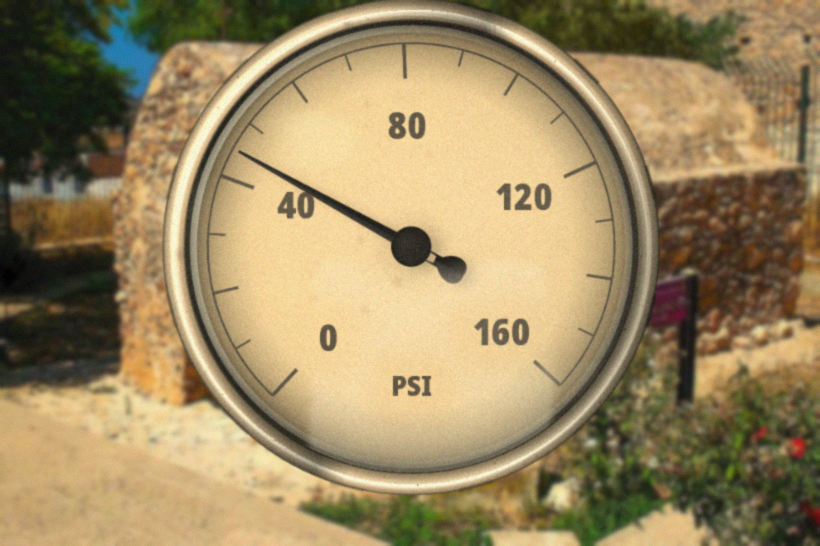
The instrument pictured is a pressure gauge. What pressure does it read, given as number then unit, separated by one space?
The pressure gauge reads 45 psi
